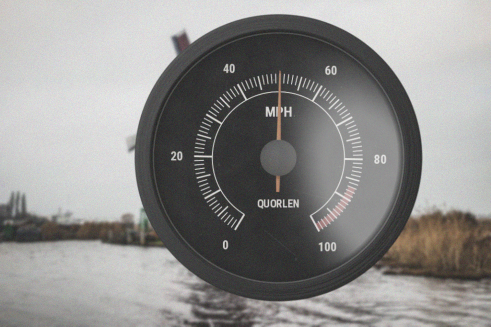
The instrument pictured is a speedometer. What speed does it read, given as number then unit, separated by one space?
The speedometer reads 50 mph
